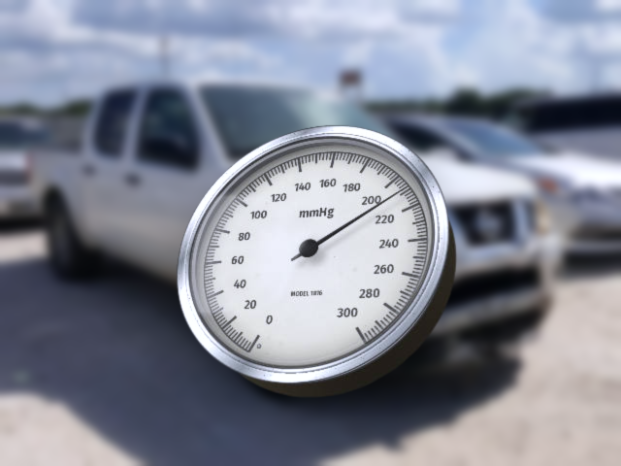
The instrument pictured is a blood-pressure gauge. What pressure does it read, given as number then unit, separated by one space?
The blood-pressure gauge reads 210 mmHg
